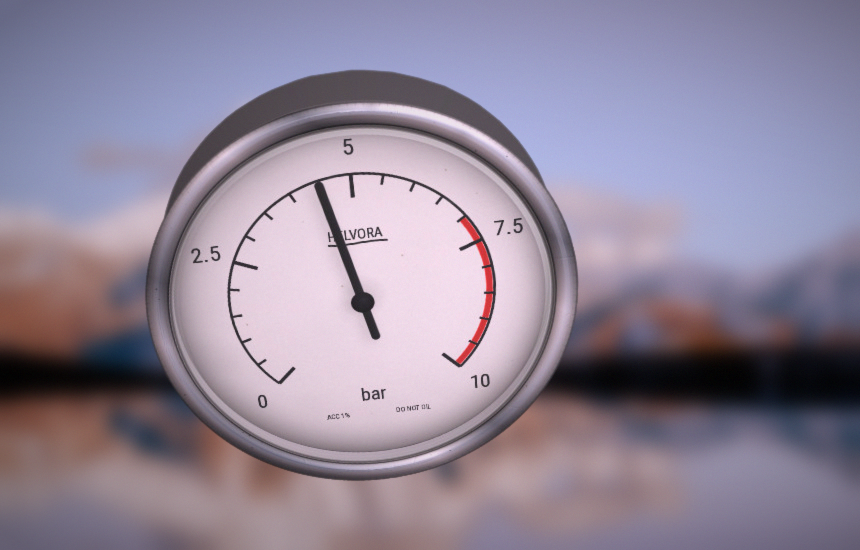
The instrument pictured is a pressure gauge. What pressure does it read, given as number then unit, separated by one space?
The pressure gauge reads 4.5 bar
